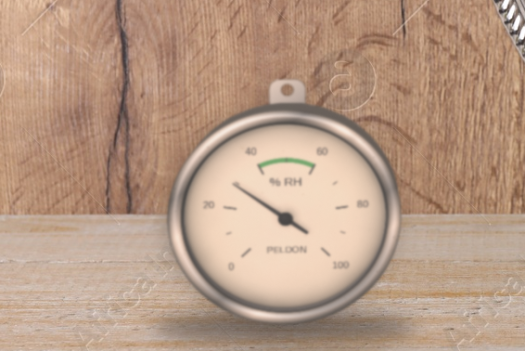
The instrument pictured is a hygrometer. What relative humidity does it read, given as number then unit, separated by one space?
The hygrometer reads 30 %
